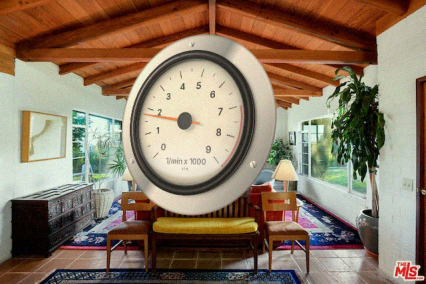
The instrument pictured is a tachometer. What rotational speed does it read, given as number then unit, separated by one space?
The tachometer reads 1750 rpm
